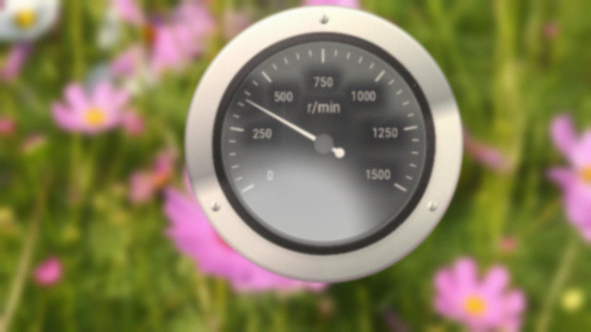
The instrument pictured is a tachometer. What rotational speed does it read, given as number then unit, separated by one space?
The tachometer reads 375 rpm
